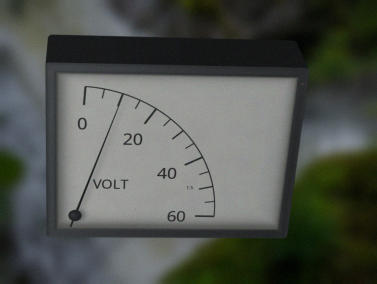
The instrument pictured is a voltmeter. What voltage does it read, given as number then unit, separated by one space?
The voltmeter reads 10 V
